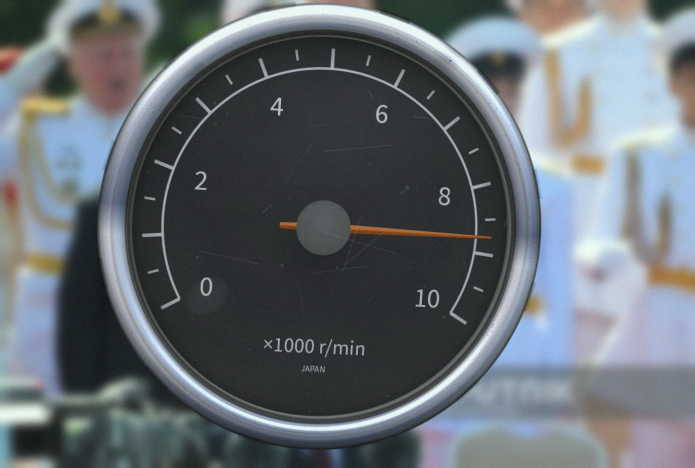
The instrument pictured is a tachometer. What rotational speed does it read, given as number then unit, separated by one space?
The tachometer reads 8750 rpm
